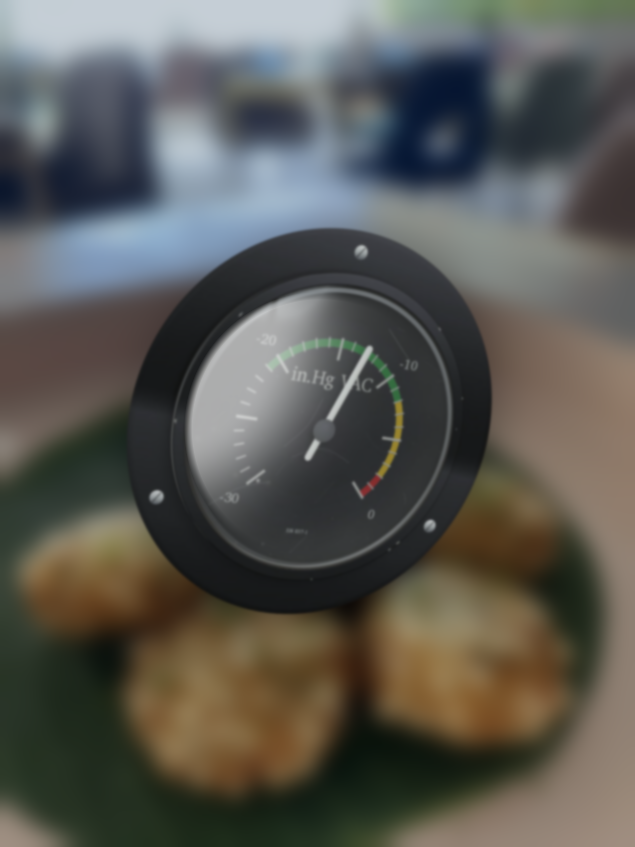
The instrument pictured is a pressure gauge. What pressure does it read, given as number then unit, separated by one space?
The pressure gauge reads -13 inHg
